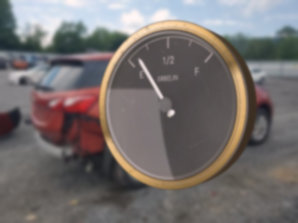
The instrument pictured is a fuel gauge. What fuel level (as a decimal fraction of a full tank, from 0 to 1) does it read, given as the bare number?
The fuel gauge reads 0.125
